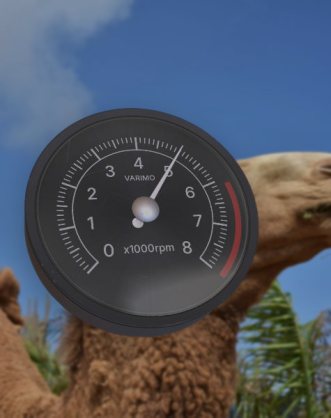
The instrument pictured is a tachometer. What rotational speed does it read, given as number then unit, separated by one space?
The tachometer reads 5000 rpm
